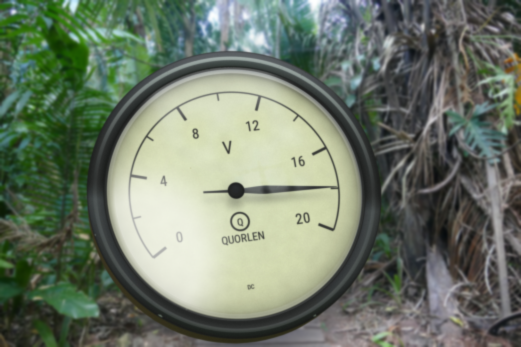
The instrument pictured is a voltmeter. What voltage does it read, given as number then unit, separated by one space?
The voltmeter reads 18 V
